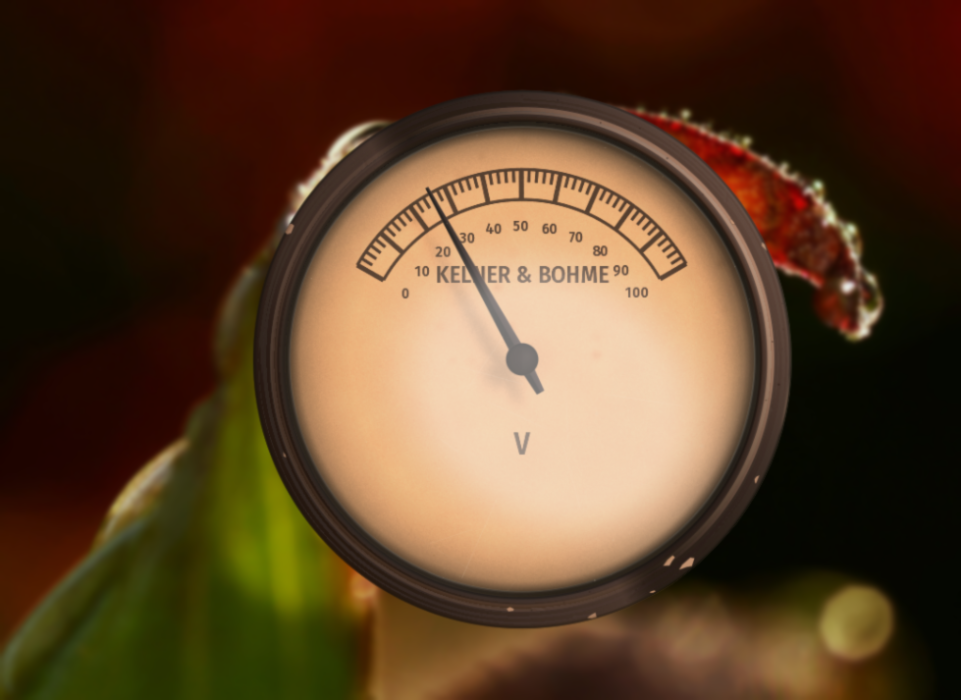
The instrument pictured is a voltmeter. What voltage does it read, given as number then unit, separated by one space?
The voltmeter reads 26 V
